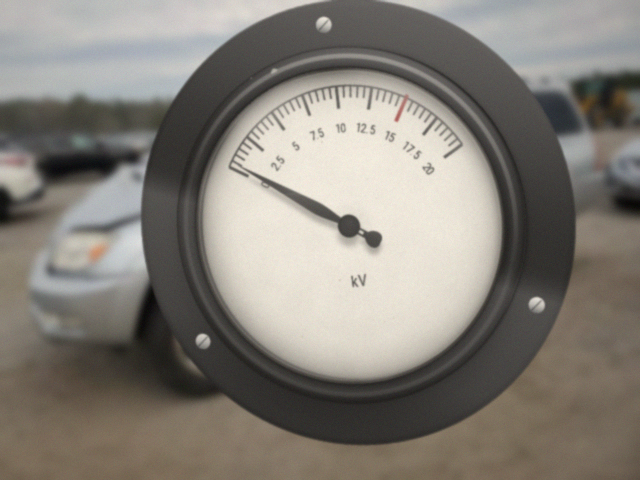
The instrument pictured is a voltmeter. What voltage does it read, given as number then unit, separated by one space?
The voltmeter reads 0.5 kV
